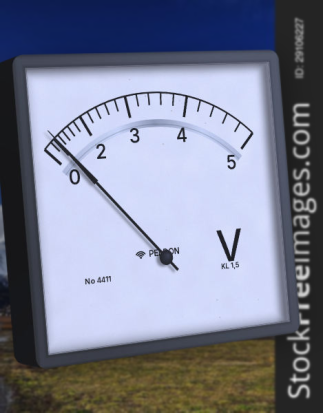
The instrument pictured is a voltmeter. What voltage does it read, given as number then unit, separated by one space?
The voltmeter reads 1 V
